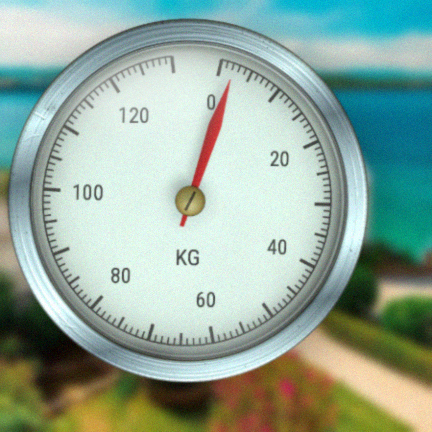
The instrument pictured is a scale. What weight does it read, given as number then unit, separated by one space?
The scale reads 2 kg
